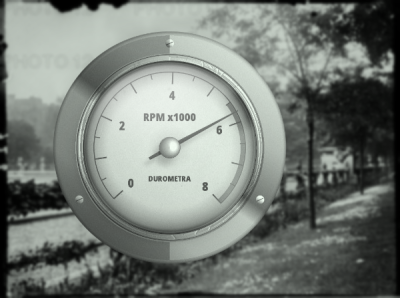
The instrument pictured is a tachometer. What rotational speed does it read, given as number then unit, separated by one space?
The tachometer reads 5750 rpm
